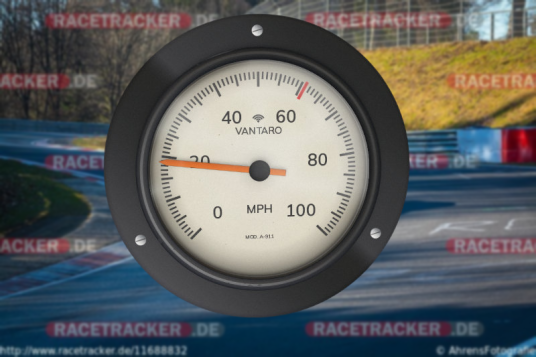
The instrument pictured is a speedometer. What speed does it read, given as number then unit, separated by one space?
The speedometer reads 19 mph
